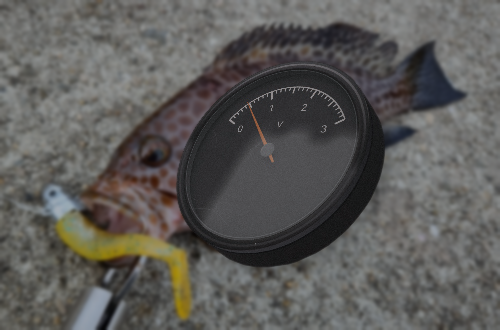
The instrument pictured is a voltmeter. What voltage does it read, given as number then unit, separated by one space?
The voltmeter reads 0.5 V
